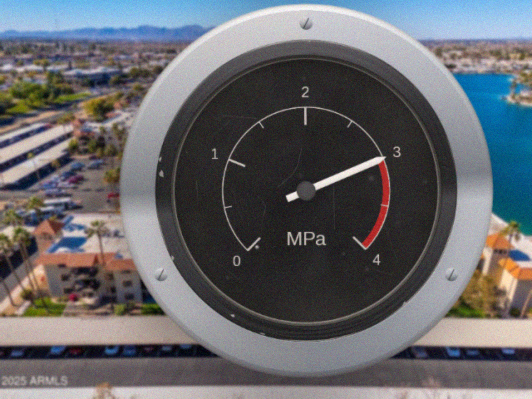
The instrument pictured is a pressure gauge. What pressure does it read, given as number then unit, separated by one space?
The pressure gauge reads 3 MPa
